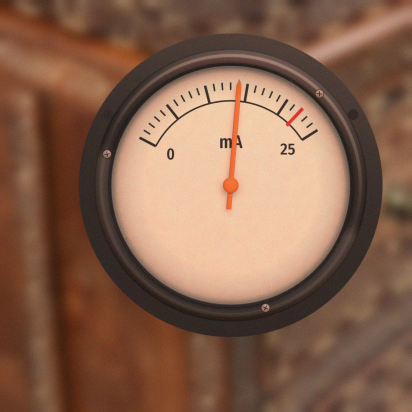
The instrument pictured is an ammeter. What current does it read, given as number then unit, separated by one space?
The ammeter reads 14 mA
